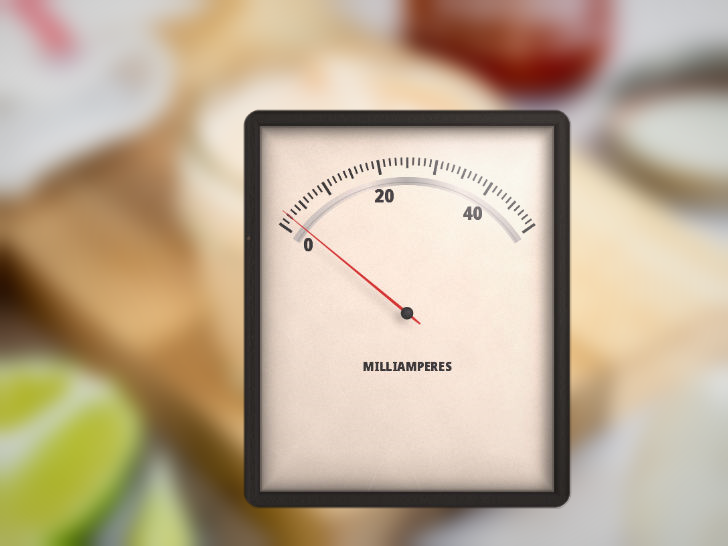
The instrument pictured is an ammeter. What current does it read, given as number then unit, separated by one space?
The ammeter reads 2 mA
